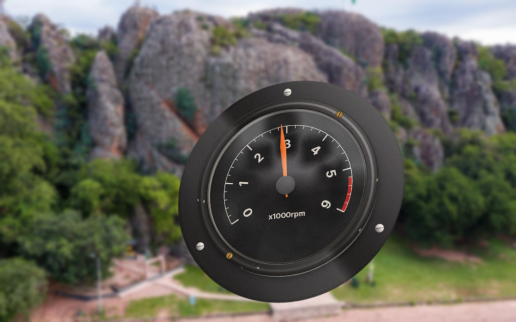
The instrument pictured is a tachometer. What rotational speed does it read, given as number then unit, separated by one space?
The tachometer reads 2900 rpm
